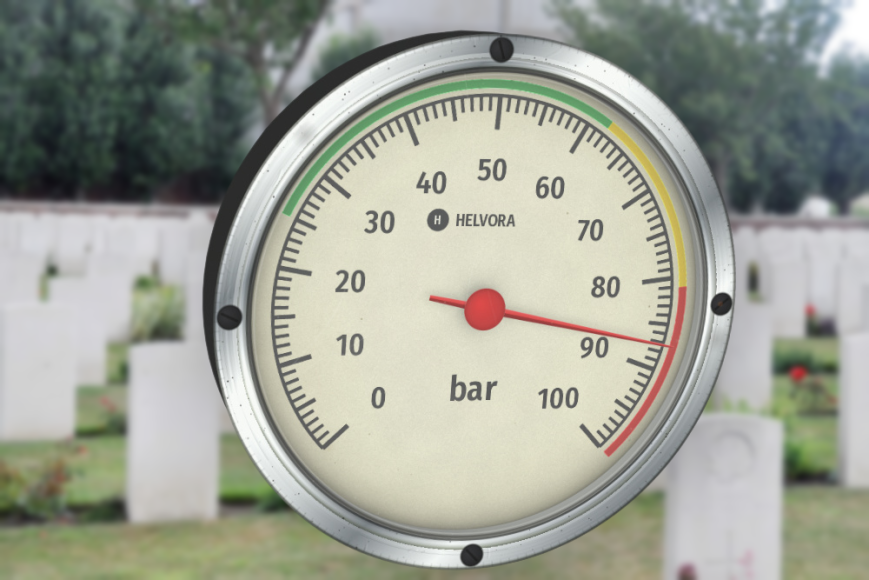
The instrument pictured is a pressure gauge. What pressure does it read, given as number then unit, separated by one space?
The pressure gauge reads 87 bar
